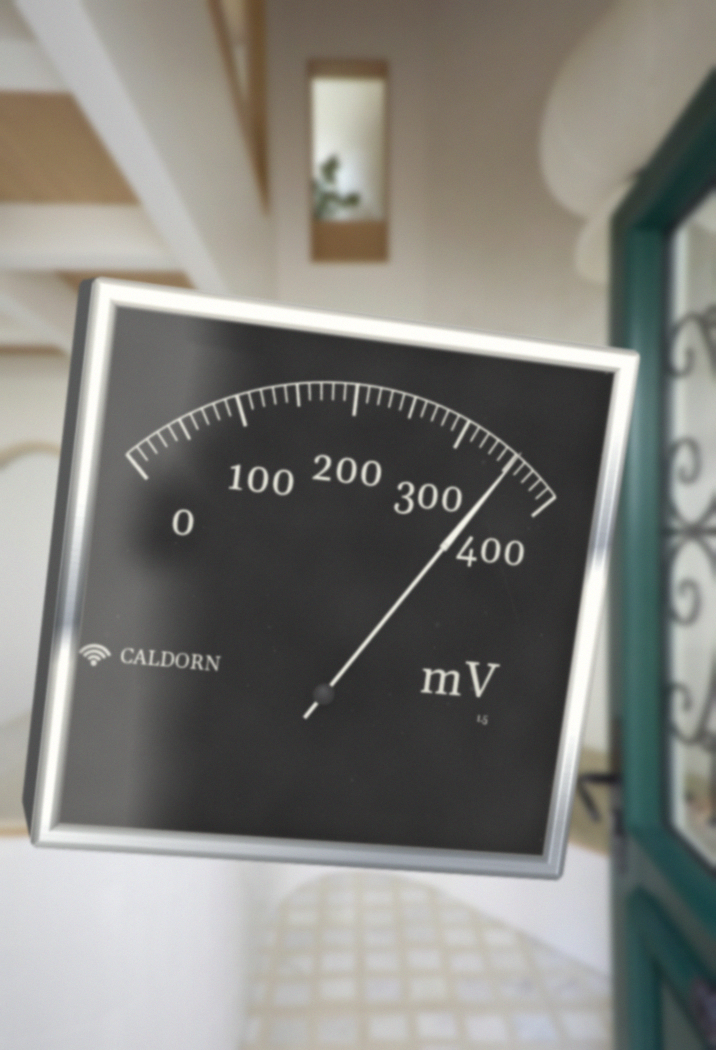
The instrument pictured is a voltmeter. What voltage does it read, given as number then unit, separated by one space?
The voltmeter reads 350 mV
